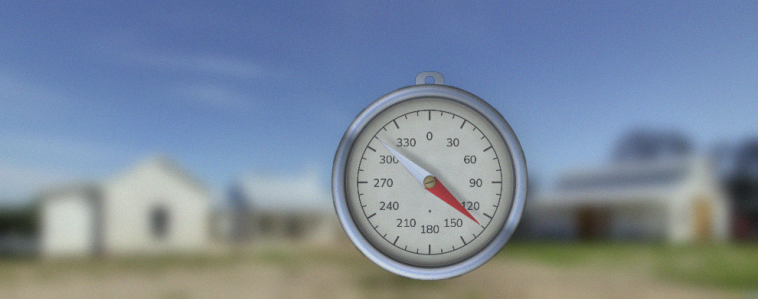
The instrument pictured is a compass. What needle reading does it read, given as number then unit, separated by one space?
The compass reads 130 °
